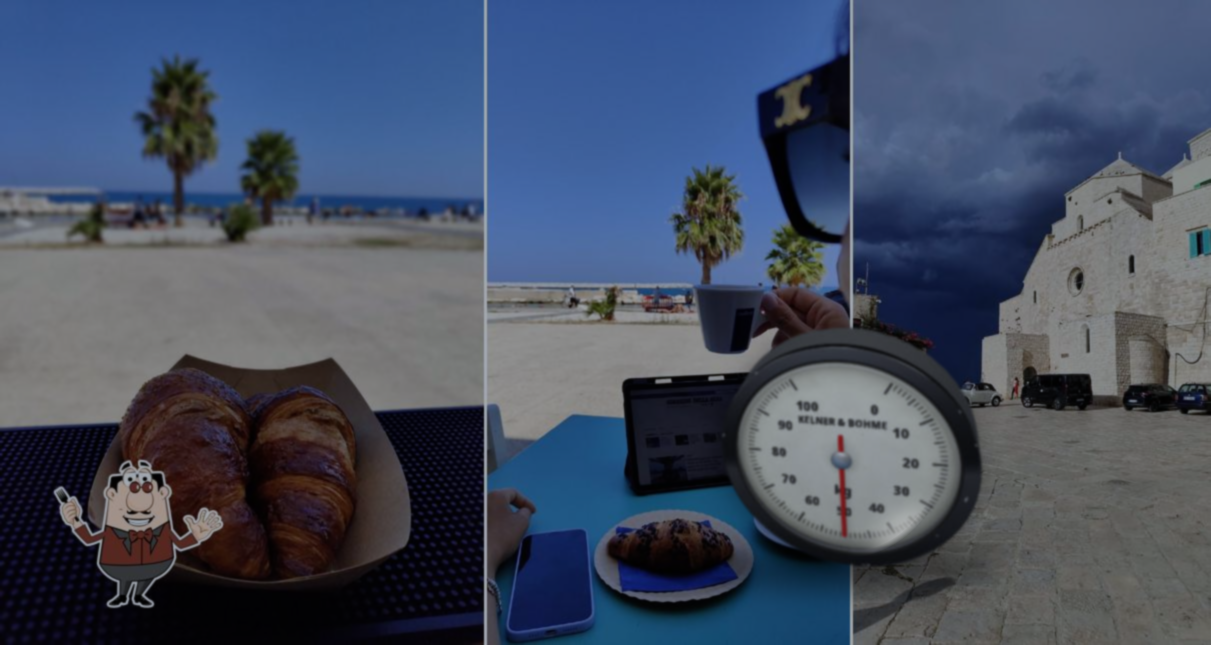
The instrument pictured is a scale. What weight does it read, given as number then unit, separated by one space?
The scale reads 50 kg
